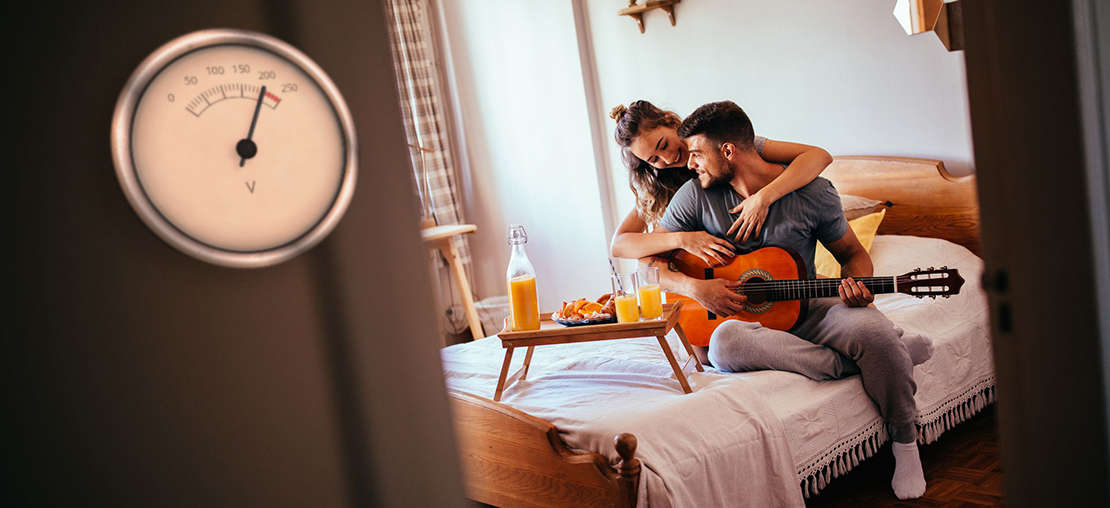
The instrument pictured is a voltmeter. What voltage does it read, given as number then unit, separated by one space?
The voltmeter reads 200 V
